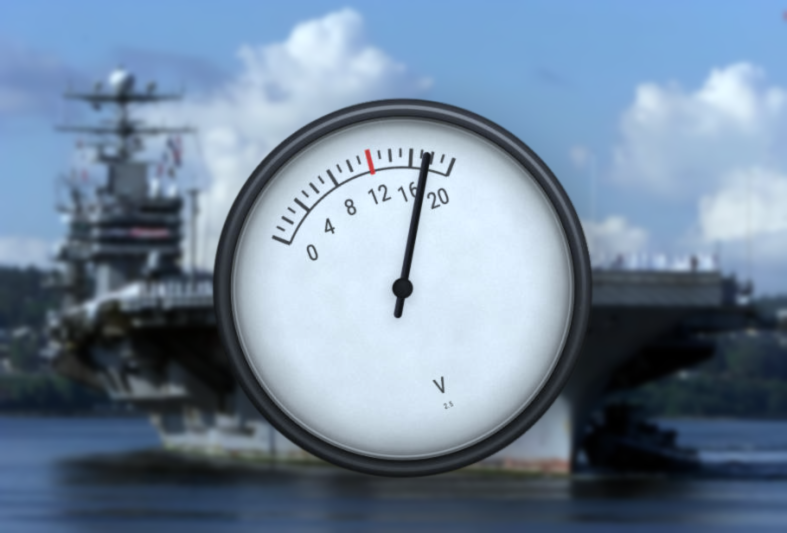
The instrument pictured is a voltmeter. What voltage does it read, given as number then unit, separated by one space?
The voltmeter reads 17.5 V
